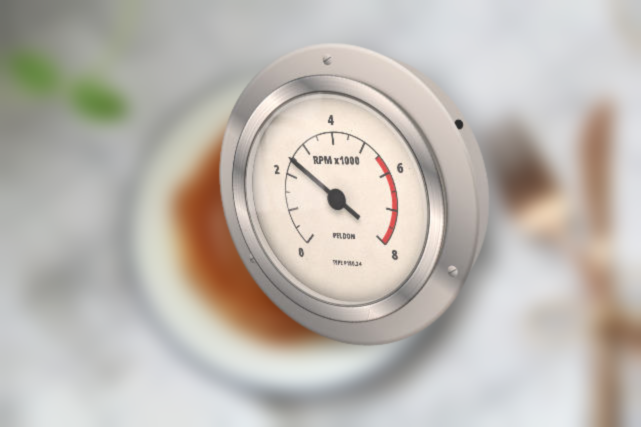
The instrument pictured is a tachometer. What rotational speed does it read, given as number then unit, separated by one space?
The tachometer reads 2500 rpm
